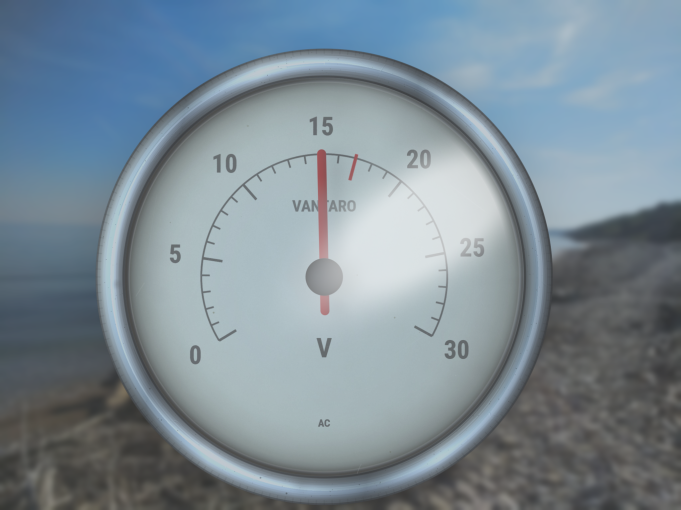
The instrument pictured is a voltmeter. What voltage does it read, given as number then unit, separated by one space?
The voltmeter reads 15 V
